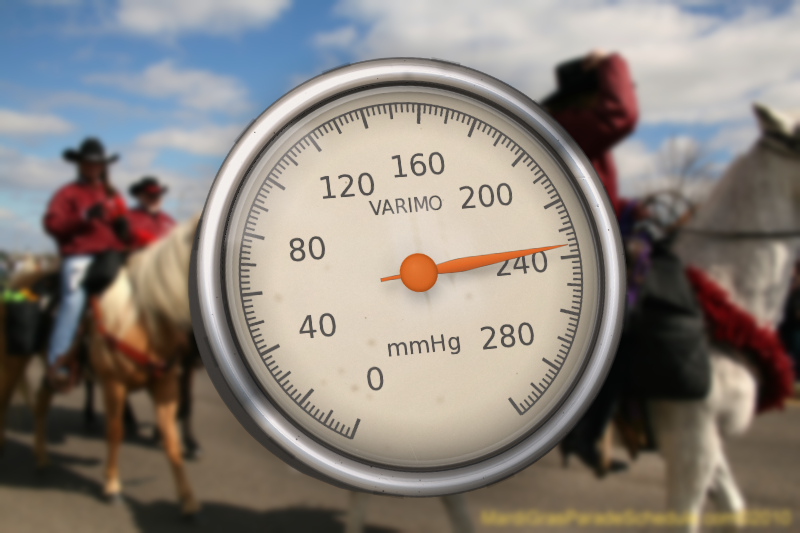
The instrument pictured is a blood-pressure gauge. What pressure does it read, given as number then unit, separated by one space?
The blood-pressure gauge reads 236 mmHg
